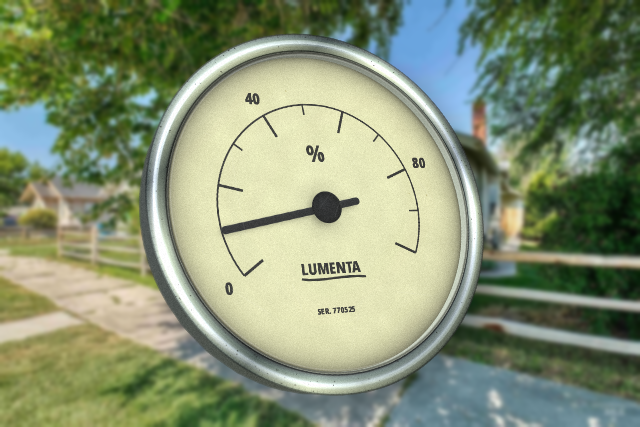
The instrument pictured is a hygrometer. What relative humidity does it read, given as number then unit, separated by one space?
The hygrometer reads 10 %
